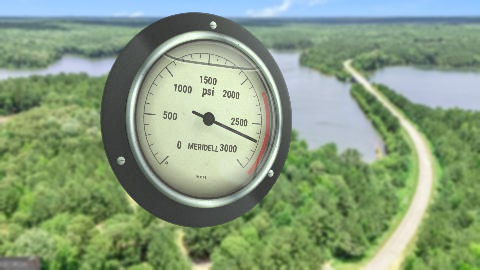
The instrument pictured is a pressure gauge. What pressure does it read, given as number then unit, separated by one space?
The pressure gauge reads 2700 psi
